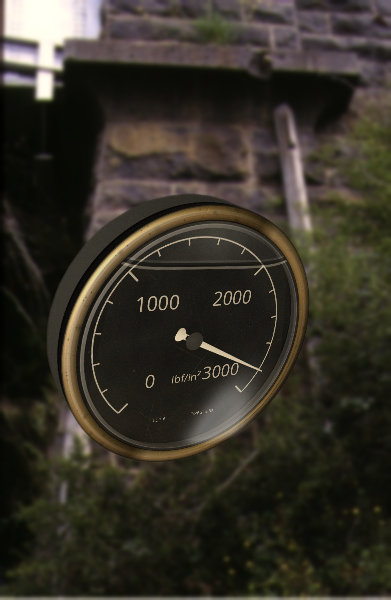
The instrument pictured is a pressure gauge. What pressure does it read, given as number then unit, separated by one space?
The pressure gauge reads 2800 psi
